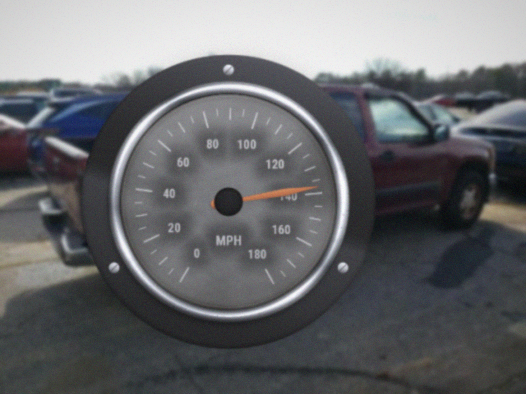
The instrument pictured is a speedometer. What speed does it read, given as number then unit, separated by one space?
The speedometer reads 137.5 mph
